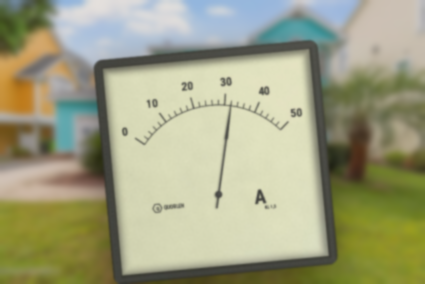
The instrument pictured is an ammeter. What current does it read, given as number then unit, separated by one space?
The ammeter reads 32 A
